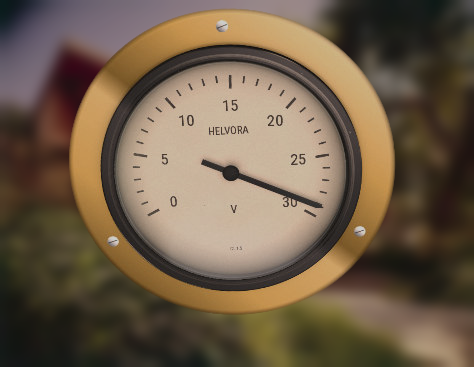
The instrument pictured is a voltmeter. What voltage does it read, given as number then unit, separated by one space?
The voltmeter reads 29 V
